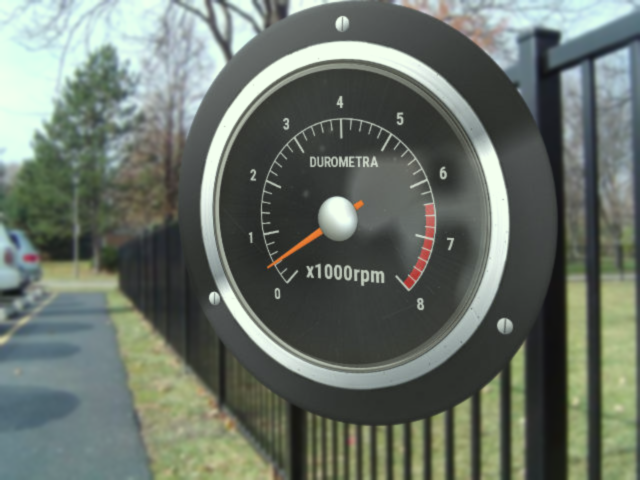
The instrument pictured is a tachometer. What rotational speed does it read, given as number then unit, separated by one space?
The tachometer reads 400 rpm
